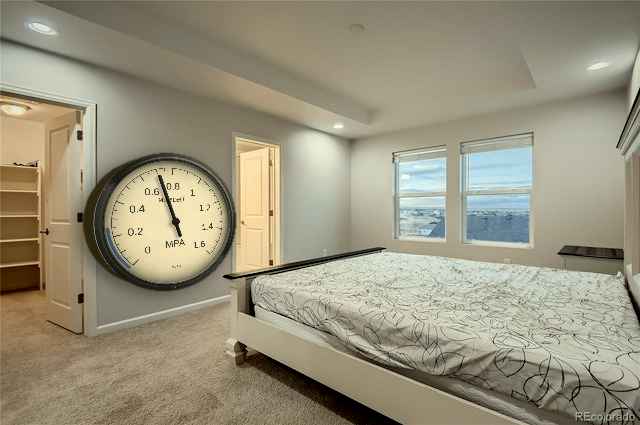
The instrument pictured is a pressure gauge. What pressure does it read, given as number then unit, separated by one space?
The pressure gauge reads 0.7 MPa
